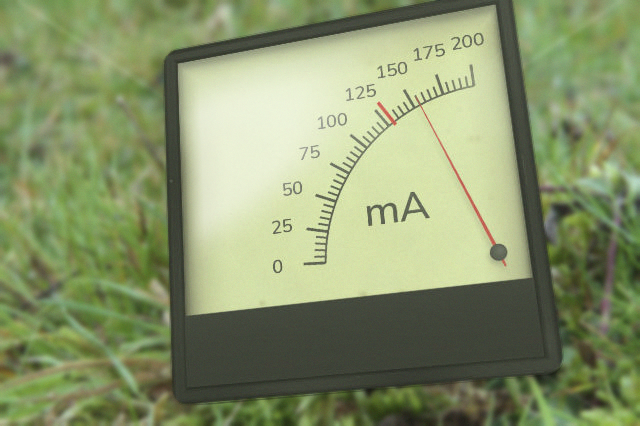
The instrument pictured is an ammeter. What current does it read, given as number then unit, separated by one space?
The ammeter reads 155 mA
